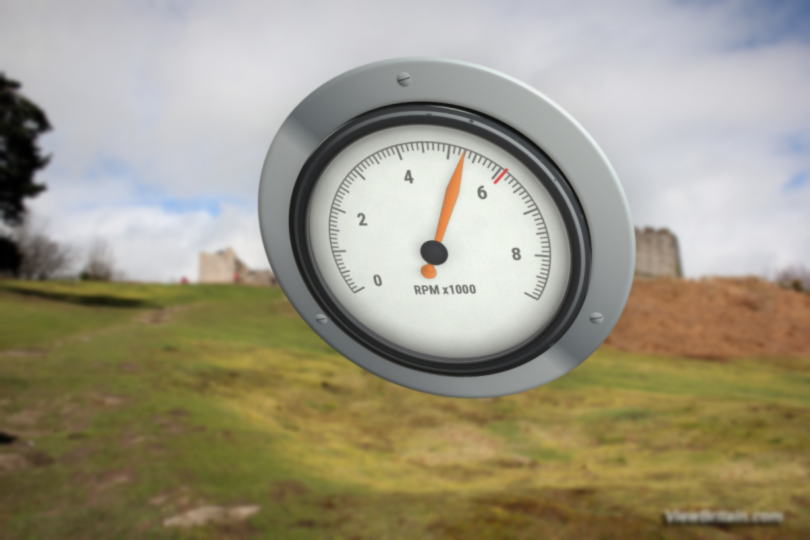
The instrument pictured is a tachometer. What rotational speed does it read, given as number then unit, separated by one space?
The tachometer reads 5300 rpm
